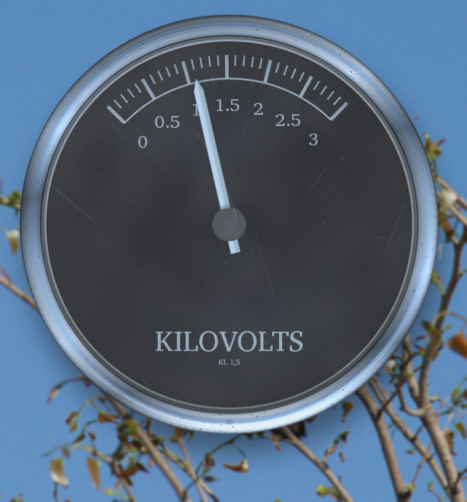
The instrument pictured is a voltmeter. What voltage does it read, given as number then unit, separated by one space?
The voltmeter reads 1.1 kV
